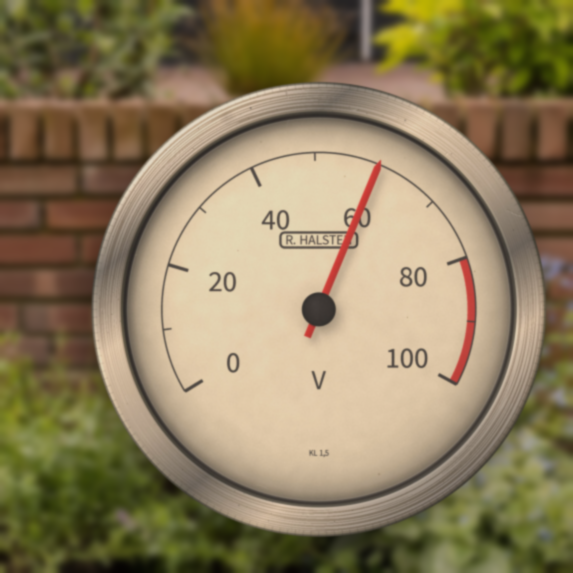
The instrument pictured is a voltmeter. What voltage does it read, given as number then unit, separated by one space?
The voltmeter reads 60 V
